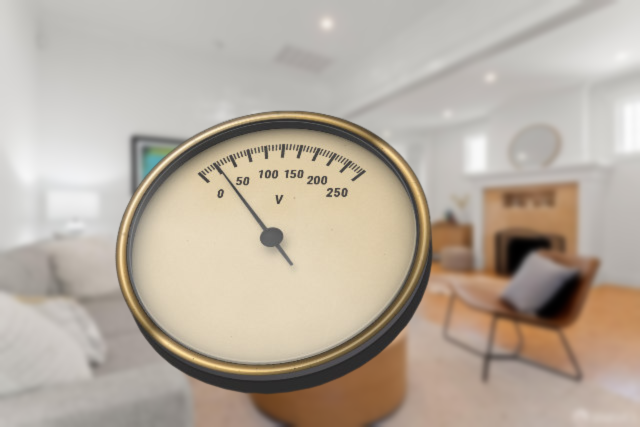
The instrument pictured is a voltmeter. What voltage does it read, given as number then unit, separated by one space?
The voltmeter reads 25 V
